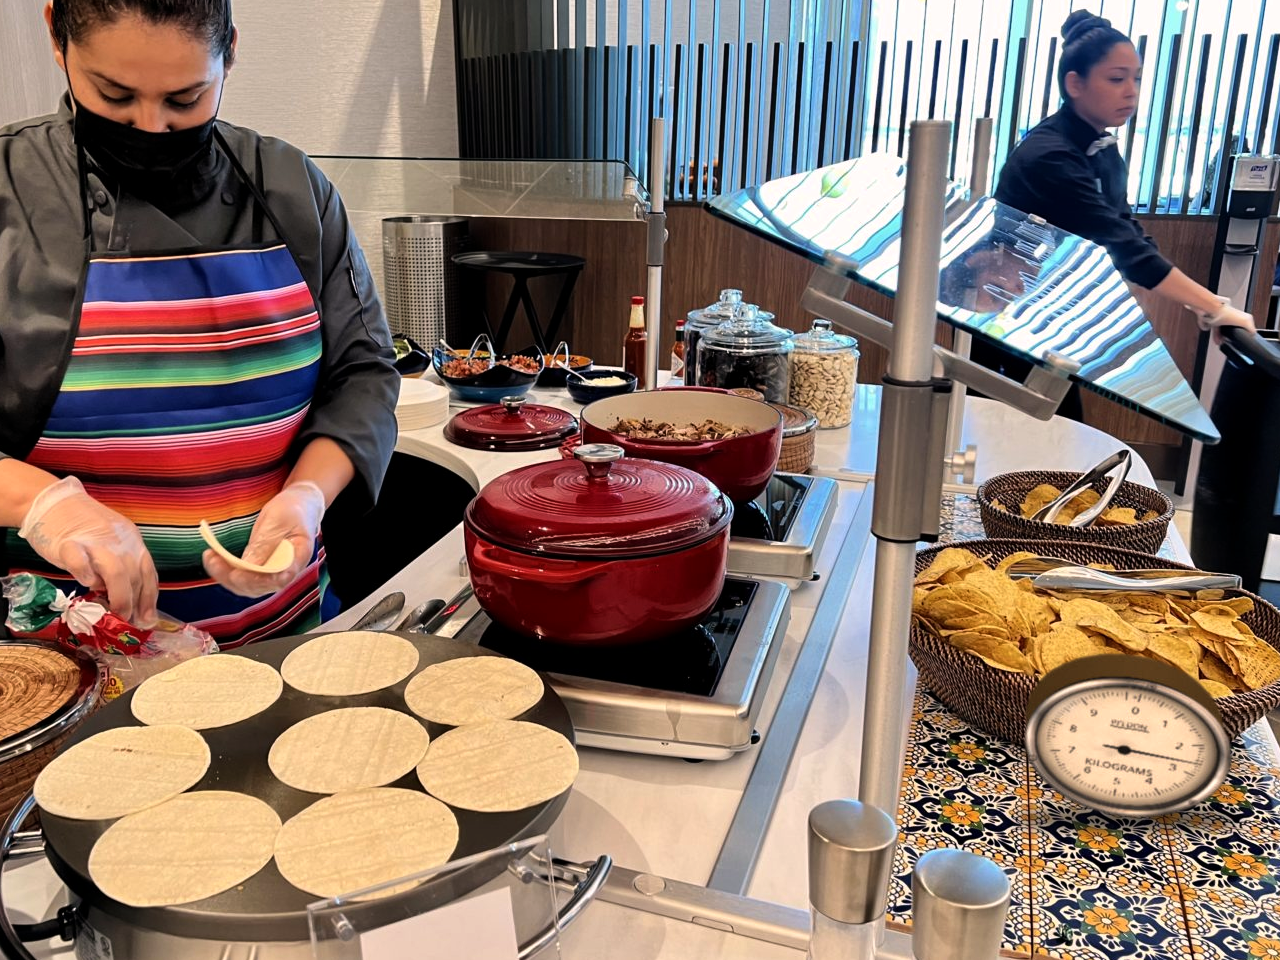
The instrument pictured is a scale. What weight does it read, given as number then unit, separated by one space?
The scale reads 2.5 kg
